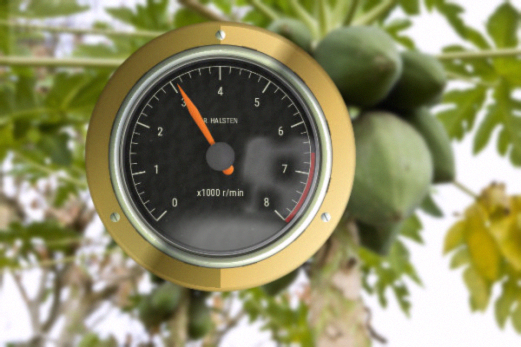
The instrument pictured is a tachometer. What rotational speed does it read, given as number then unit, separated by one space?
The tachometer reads 3100 rpm
